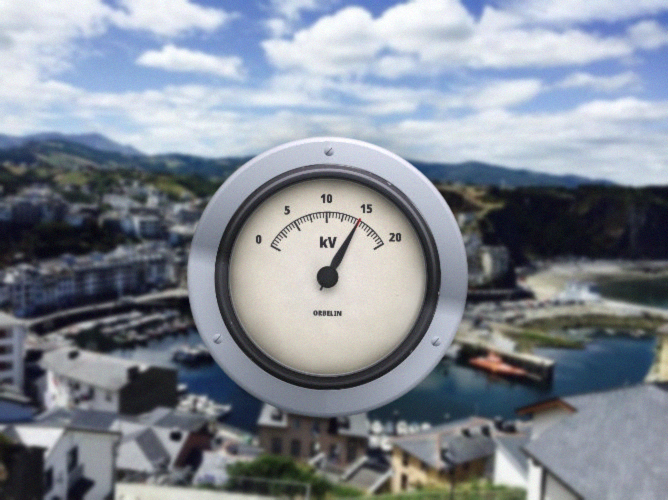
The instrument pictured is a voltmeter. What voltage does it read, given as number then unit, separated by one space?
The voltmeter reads 15 kV
